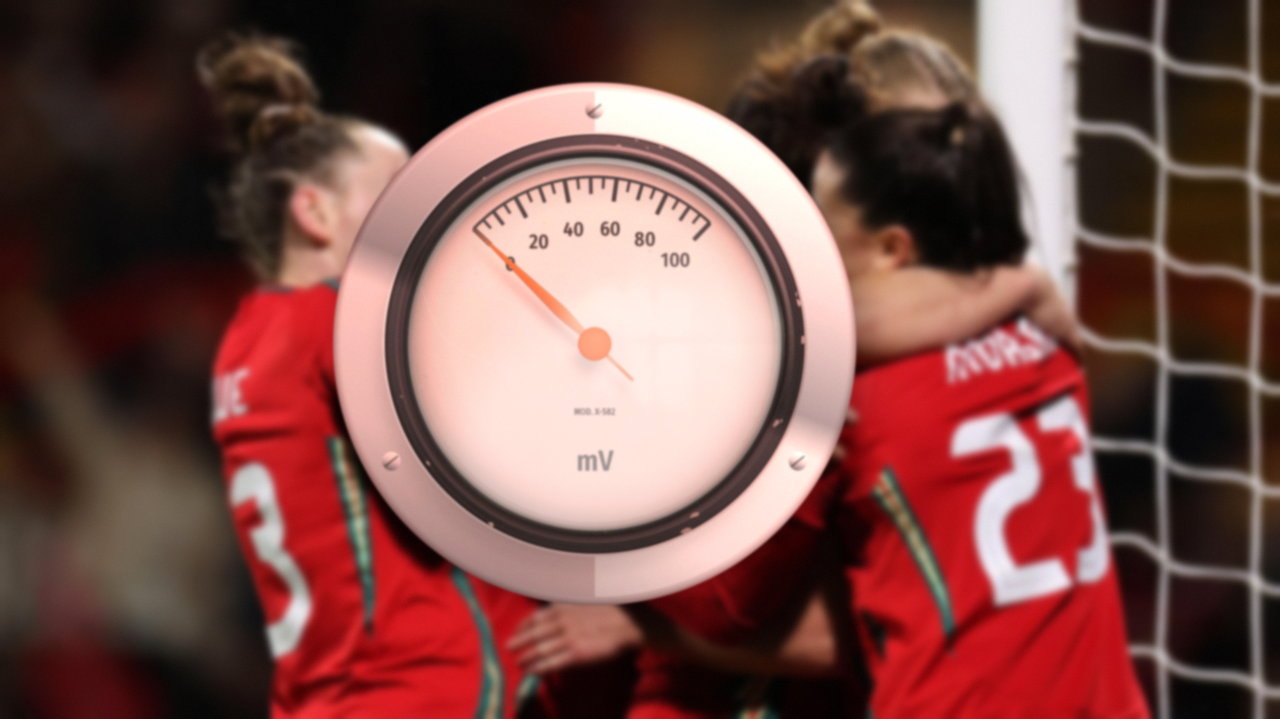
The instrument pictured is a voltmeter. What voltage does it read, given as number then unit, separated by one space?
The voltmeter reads 0 mV
